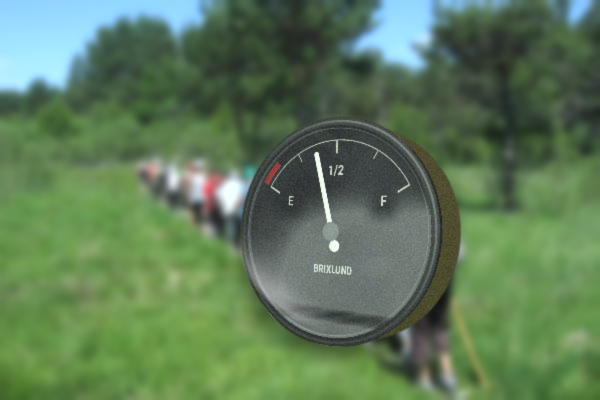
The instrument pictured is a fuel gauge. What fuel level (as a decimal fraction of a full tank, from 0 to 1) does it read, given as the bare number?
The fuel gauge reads 0.375
